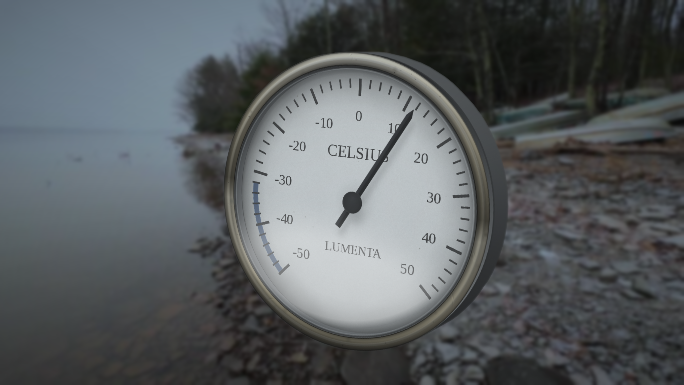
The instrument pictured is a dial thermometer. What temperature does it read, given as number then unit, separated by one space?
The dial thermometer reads 12 °C
